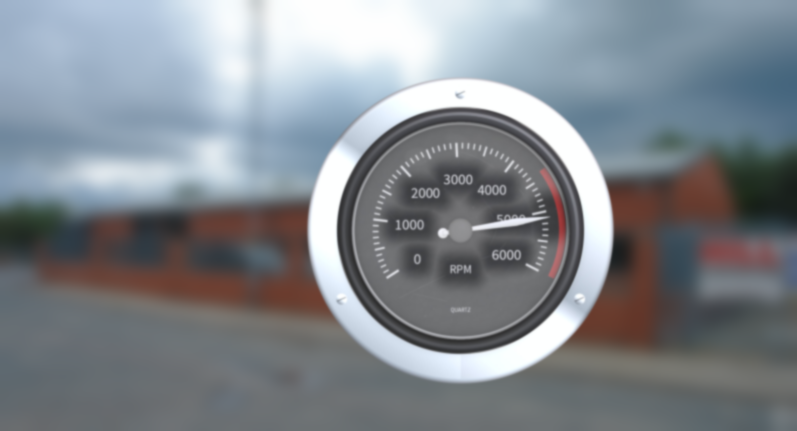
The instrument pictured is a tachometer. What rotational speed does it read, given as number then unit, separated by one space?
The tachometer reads 5100 rpm
